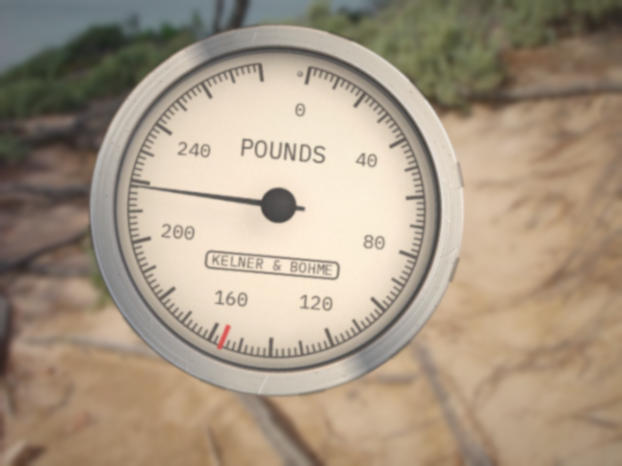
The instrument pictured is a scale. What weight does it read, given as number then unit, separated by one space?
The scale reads 218 lb
